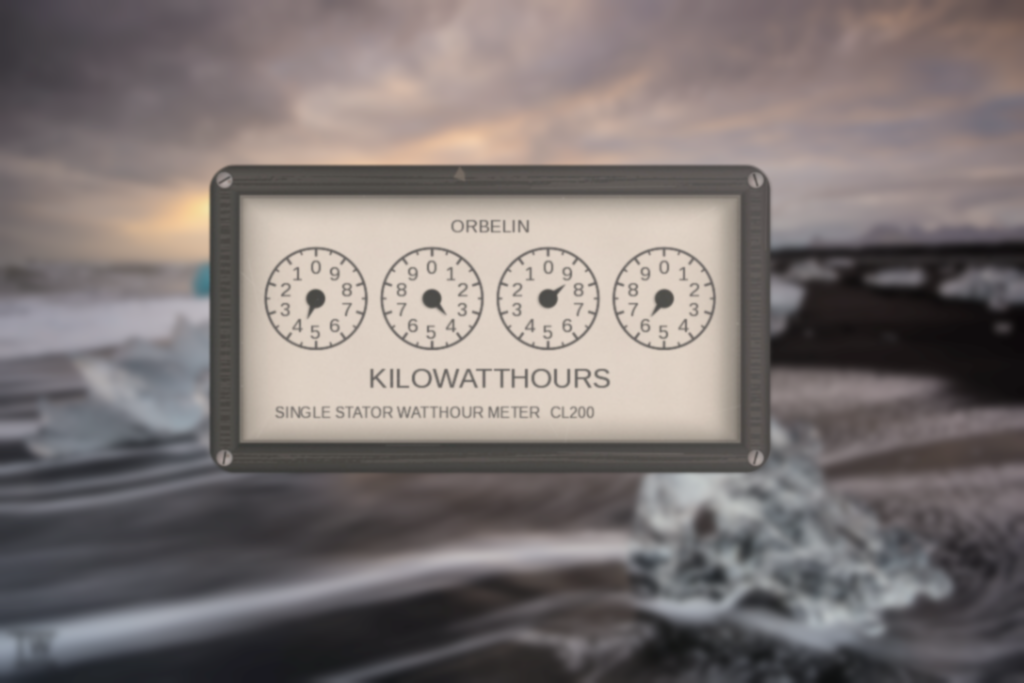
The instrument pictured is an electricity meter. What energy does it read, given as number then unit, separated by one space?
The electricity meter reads 4386 kWh
